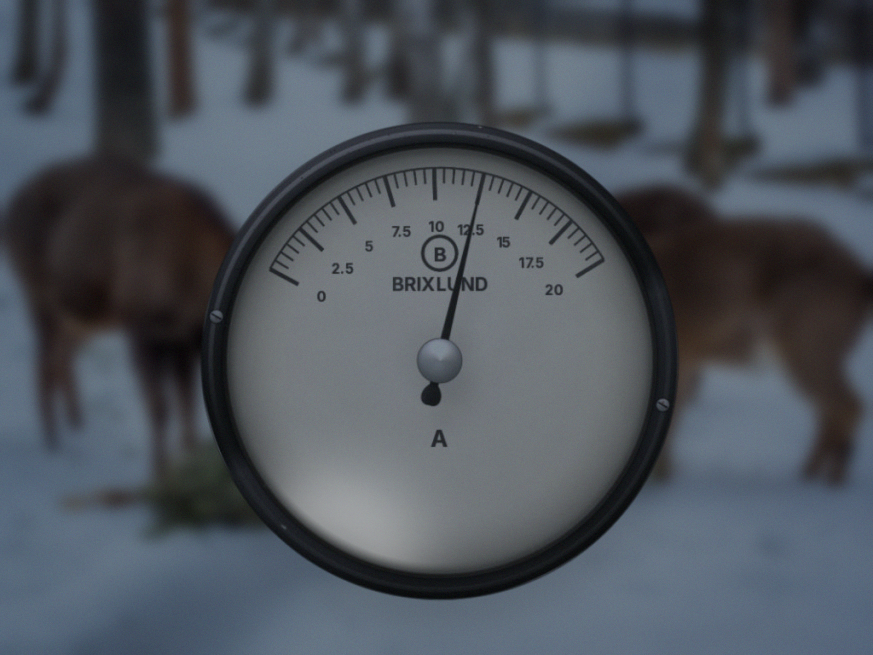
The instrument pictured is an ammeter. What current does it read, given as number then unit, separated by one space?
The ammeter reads 12.5 A
